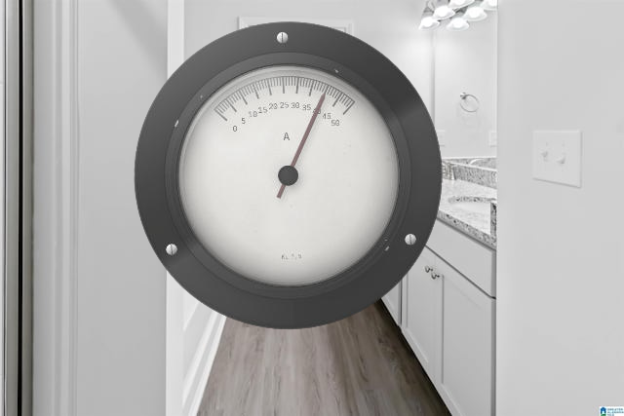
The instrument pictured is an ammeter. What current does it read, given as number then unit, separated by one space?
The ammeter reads 40 A
